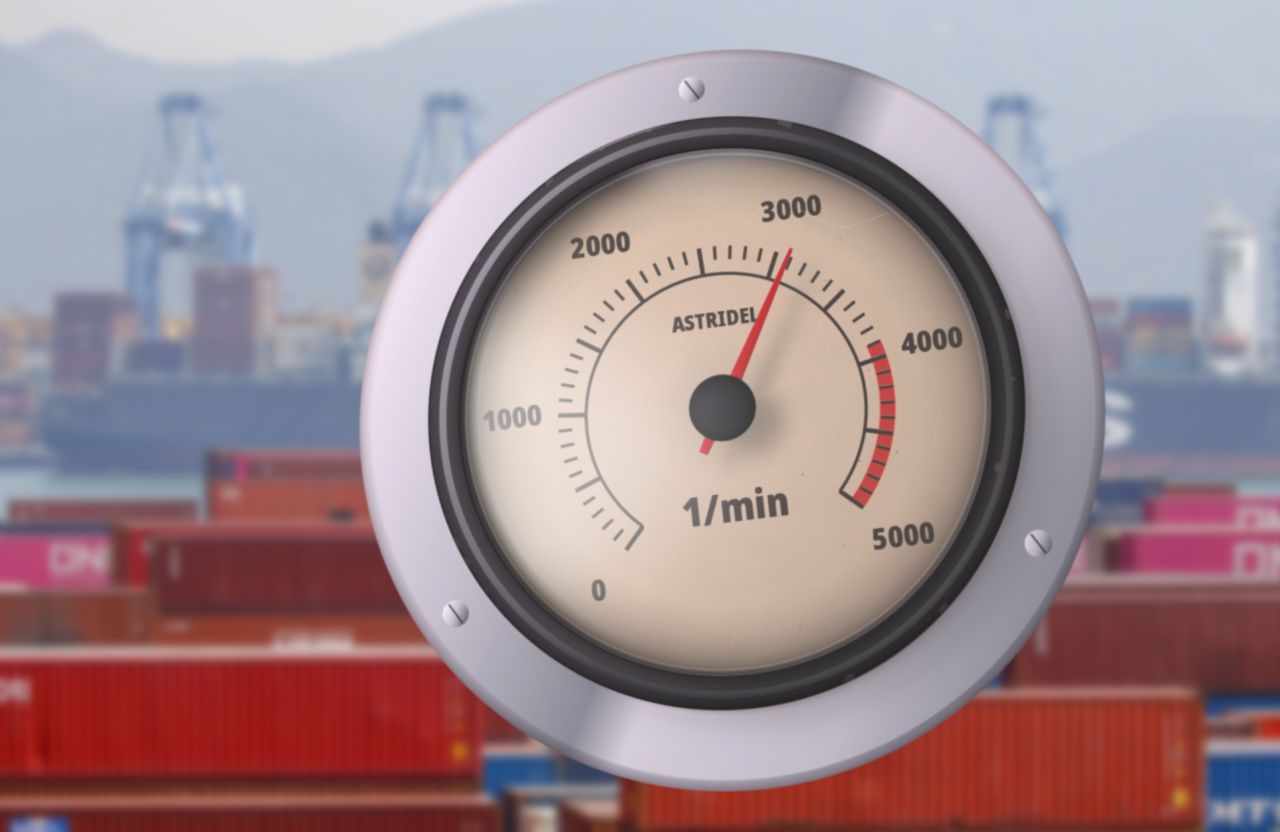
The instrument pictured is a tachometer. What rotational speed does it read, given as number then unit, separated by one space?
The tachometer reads 3100 rpm
